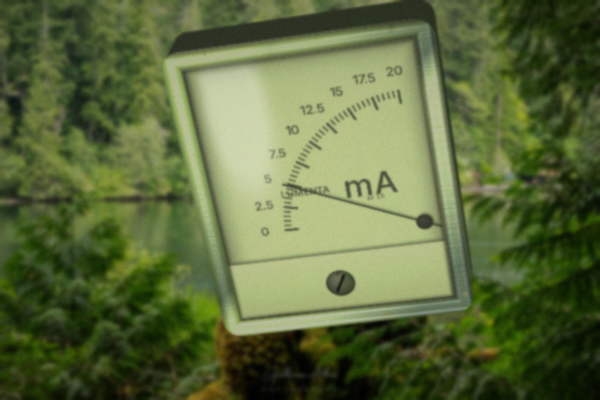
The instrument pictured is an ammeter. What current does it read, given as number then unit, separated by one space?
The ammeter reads 5 mA
